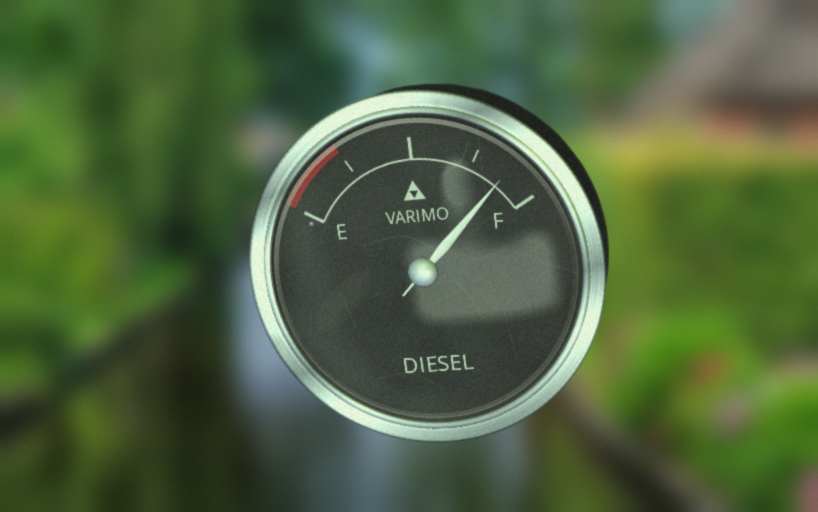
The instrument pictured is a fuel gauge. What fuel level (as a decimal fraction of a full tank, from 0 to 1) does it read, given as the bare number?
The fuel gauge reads 0.875
